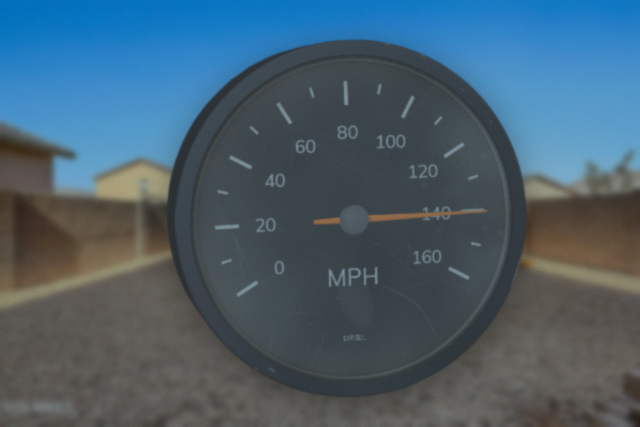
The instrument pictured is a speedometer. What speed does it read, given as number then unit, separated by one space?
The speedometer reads 140 mph
